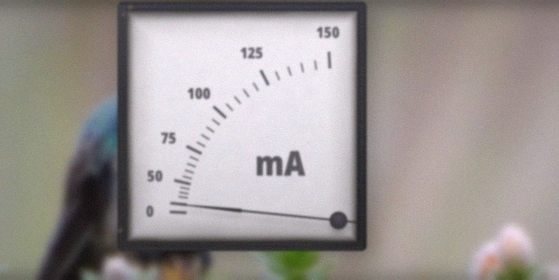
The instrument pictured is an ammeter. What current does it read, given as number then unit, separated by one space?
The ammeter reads 25 mA
